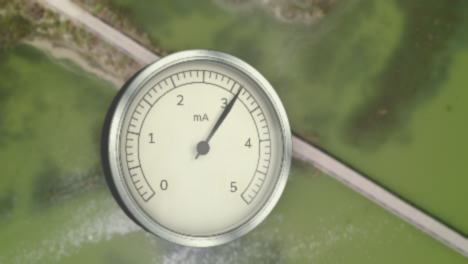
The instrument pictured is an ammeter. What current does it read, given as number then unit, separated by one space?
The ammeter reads 3.1 mA
